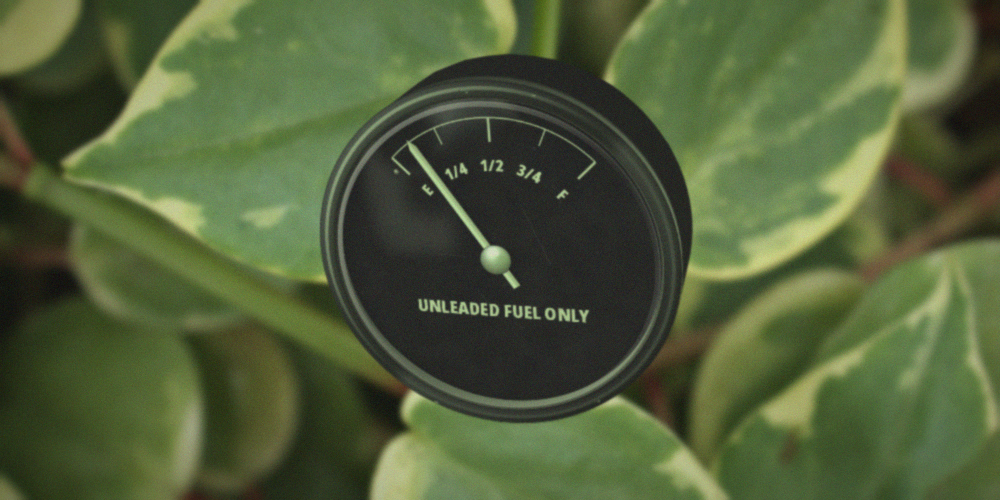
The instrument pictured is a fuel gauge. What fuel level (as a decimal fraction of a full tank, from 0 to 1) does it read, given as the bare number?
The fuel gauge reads 0.125
